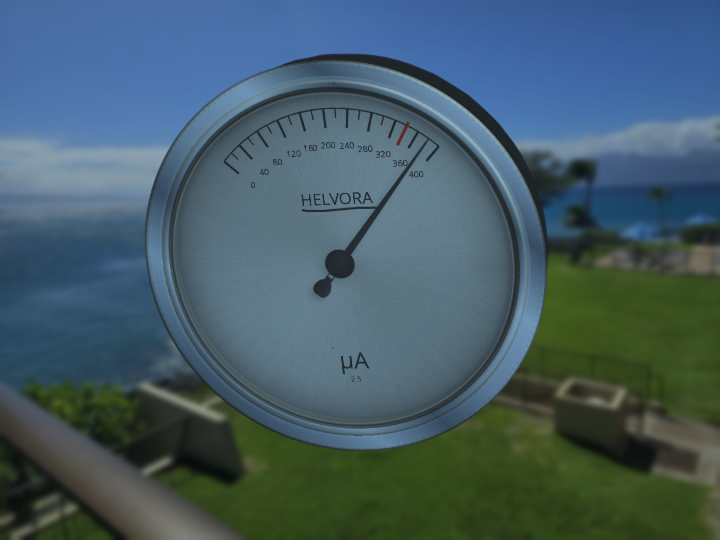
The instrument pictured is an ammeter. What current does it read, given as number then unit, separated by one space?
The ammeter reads 380 µA
